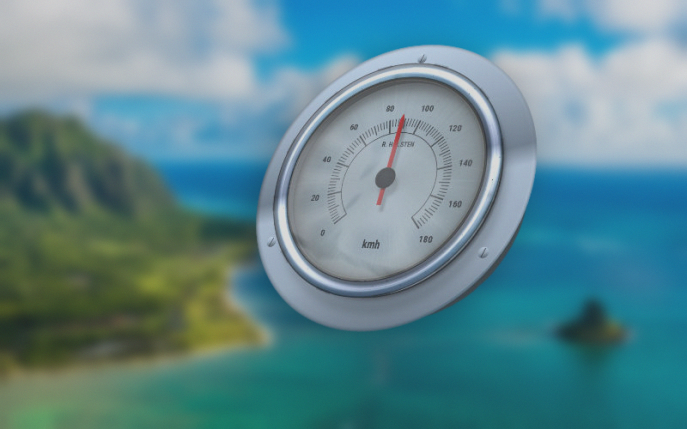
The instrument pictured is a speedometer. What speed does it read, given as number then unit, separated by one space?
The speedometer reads 90 km/h
